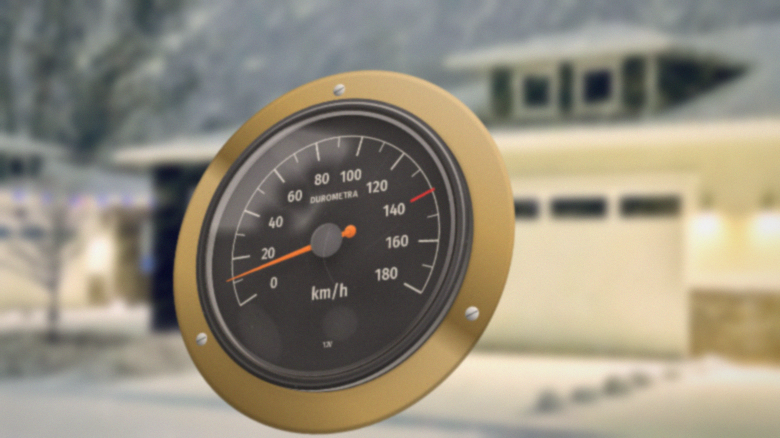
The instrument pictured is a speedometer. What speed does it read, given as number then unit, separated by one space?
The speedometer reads 10 km/h
